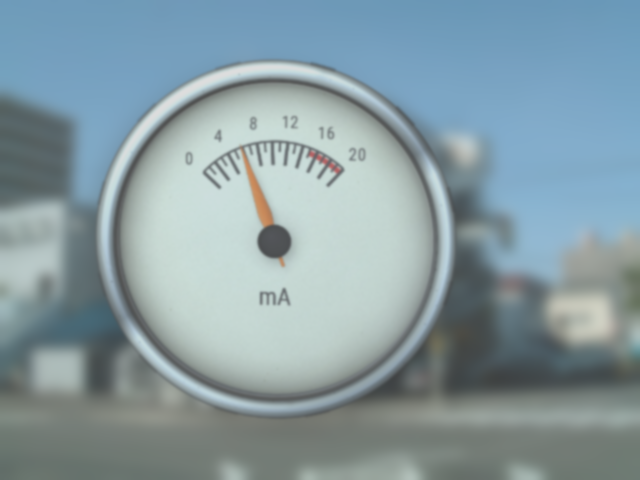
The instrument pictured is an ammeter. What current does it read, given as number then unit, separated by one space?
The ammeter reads 6 mA
